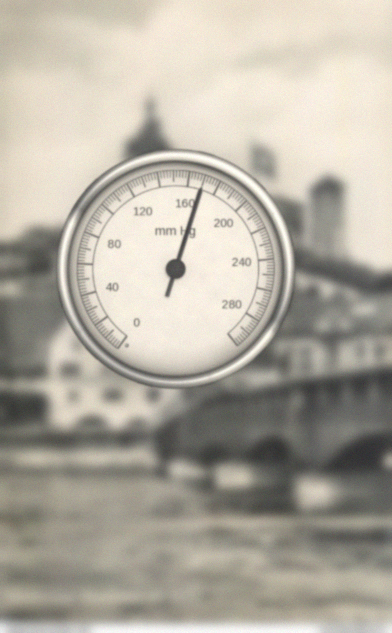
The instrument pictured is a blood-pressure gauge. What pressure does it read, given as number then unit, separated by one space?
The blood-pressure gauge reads 170 mmHg
